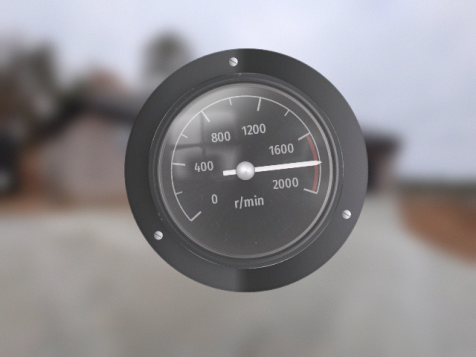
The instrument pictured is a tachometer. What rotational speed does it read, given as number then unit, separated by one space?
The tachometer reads 1800 rpm
